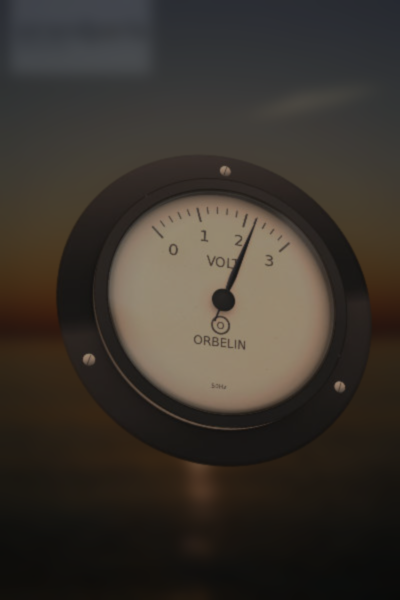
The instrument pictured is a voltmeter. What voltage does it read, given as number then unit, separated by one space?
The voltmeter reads 2.2 V
